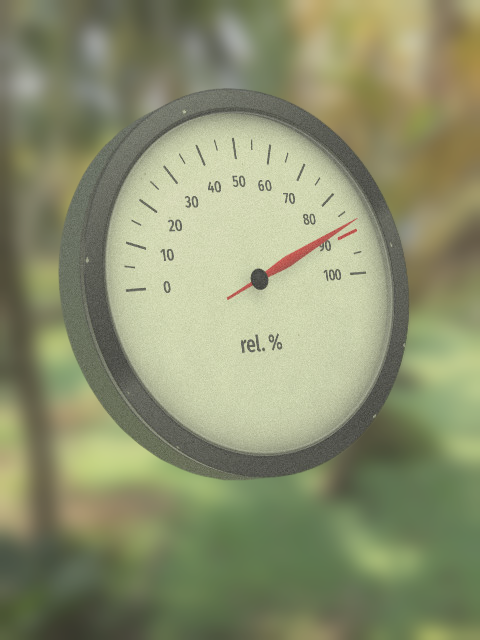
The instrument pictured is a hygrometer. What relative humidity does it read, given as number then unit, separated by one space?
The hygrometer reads 87.5 %
